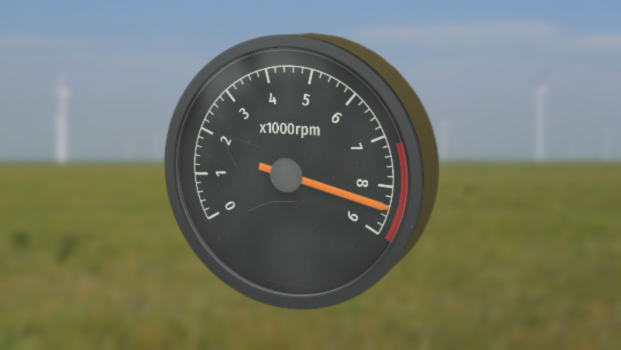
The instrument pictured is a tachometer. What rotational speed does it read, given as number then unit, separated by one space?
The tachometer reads 8400 rpm
